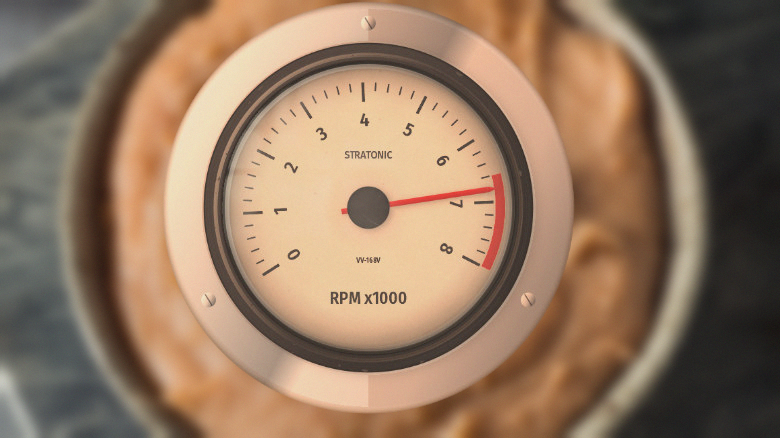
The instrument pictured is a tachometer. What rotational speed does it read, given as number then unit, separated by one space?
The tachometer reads 6800 rpm
